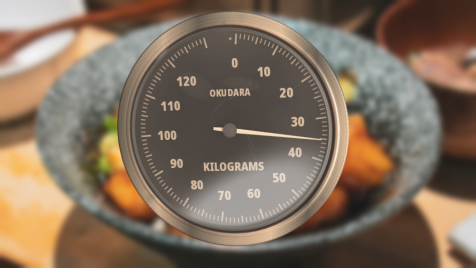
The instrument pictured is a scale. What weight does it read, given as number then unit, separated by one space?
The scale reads 35 kg
